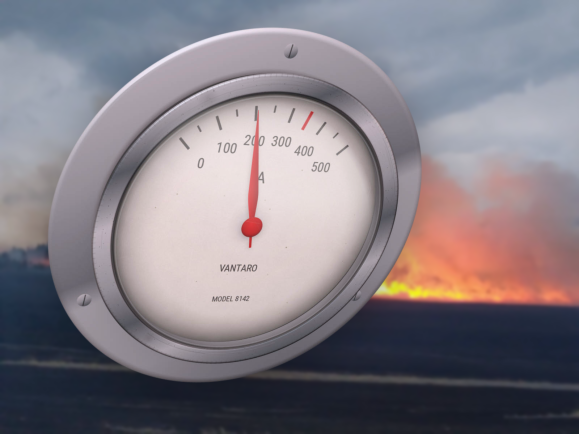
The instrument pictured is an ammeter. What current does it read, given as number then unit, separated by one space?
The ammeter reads 200 A
